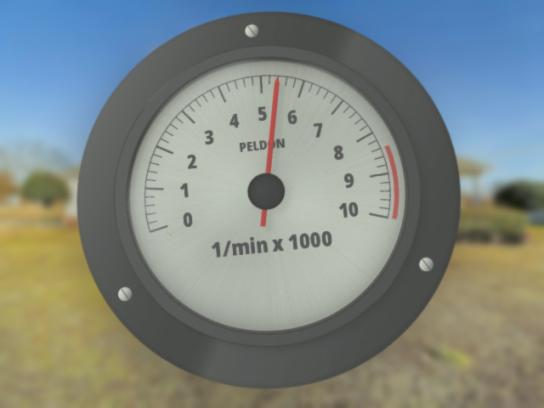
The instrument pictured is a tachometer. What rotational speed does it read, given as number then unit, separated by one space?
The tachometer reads 5400 rpm
